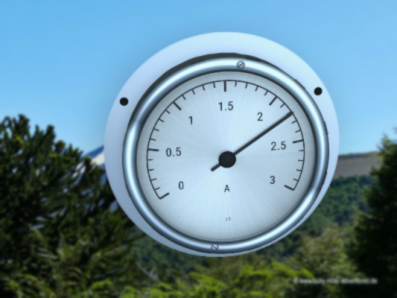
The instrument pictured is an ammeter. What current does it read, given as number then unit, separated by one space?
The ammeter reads 2.2 A
